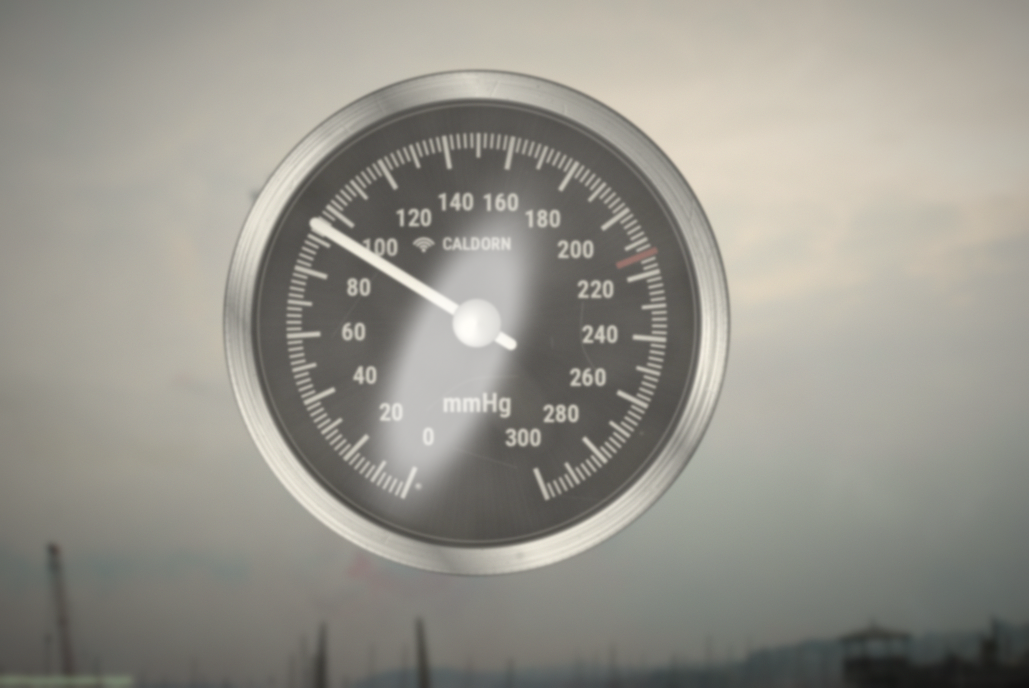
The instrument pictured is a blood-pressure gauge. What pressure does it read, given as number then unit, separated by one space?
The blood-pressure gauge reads 94 mmHg
